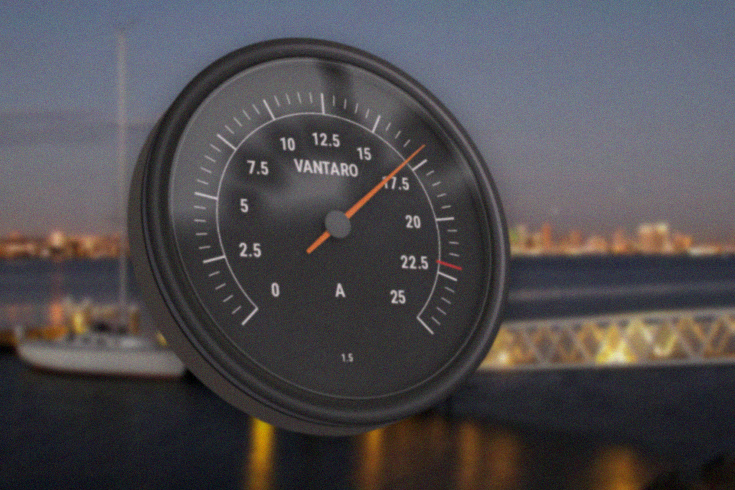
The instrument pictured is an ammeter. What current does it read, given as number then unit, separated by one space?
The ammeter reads 17 A
